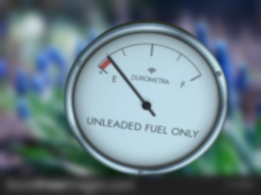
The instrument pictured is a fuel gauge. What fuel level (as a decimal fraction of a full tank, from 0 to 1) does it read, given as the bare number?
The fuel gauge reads 0.125
